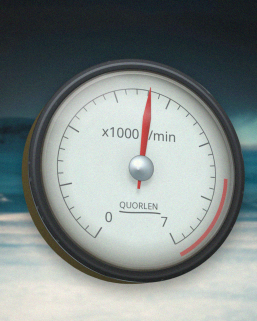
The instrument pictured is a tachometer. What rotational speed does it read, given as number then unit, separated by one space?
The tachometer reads 3600 rpm
